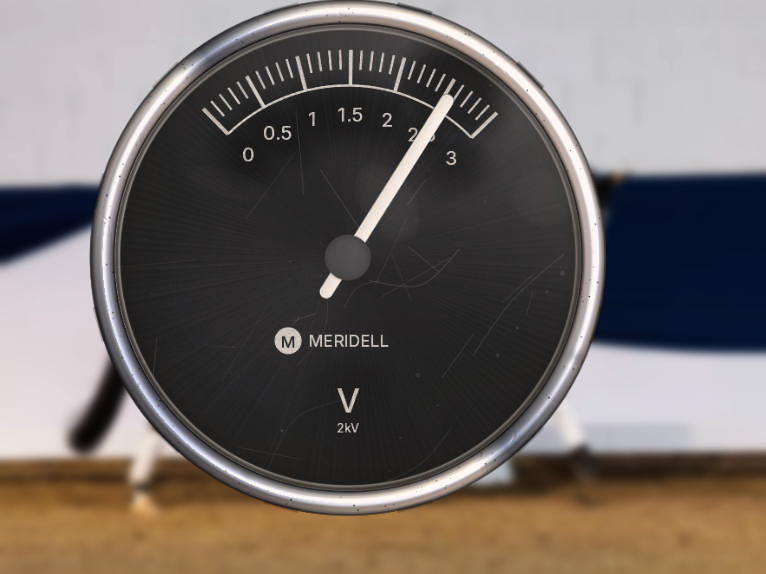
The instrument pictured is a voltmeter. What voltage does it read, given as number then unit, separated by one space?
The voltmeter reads 2.55 V
